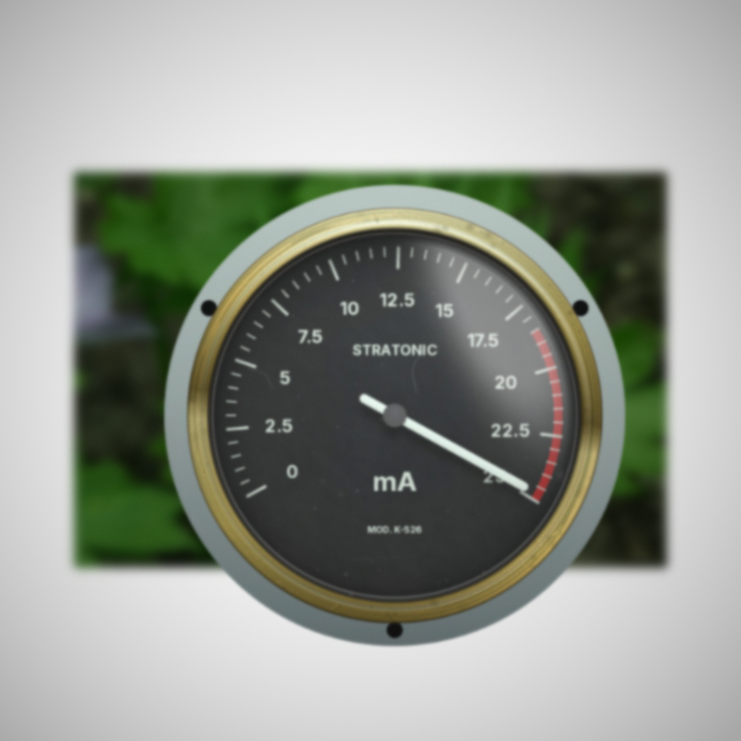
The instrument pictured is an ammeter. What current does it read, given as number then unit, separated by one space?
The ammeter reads 24.75 mA
